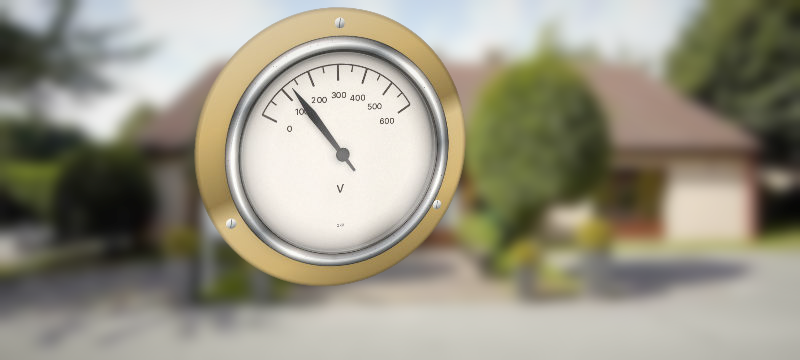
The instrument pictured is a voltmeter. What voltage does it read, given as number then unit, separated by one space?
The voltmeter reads 125 V
